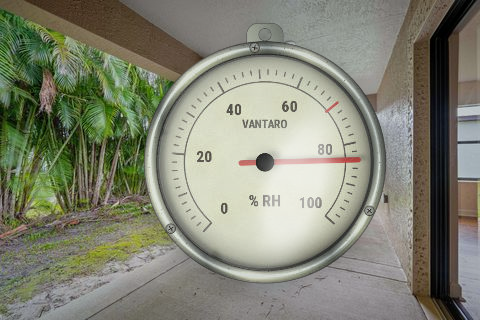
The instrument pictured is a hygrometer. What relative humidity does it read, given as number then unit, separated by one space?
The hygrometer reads 84 %
